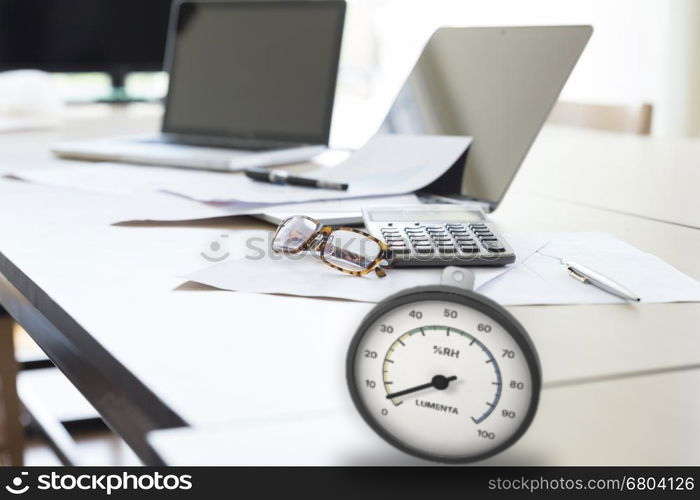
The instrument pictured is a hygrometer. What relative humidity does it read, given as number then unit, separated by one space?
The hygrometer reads 5 %
